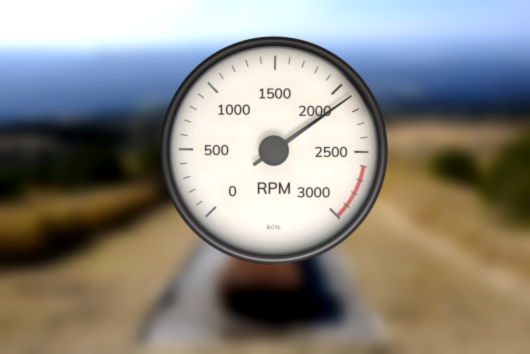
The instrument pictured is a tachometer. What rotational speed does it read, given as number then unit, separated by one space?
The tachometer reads 2100 rpm
